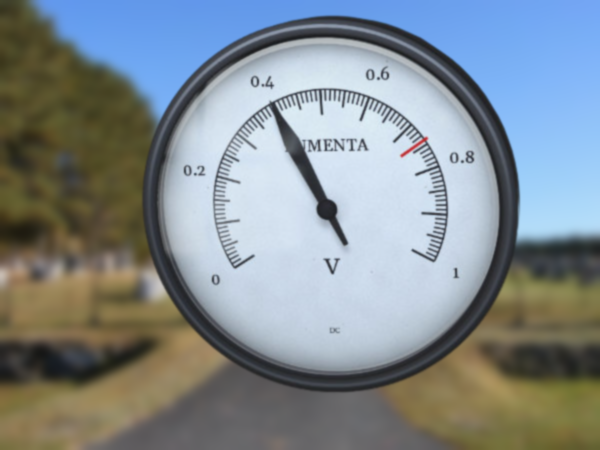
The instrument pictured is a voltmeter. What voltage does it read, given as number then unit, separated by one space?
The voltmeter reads 0.4 V
